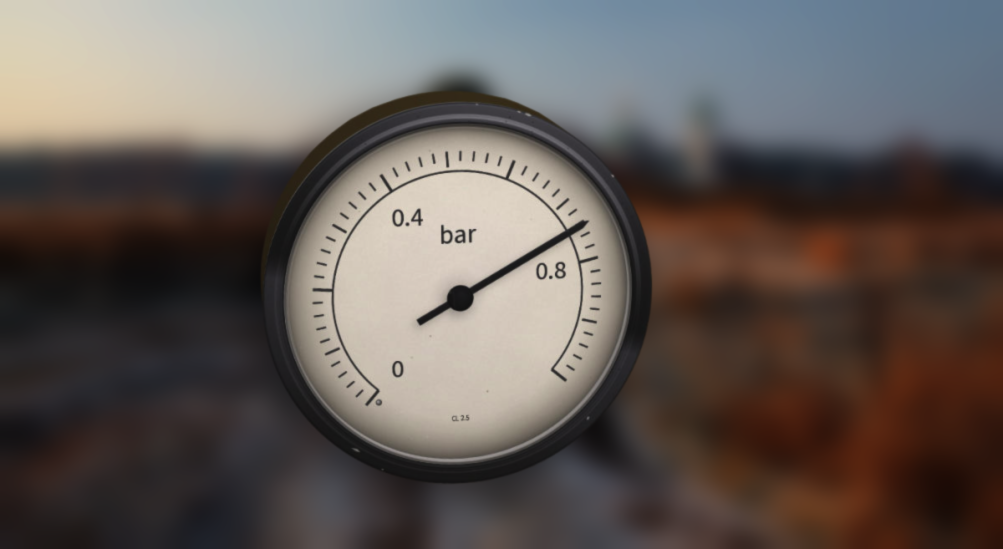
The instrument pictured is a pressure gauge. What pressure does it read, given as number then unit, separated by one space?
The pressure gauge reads 0.74 bar
